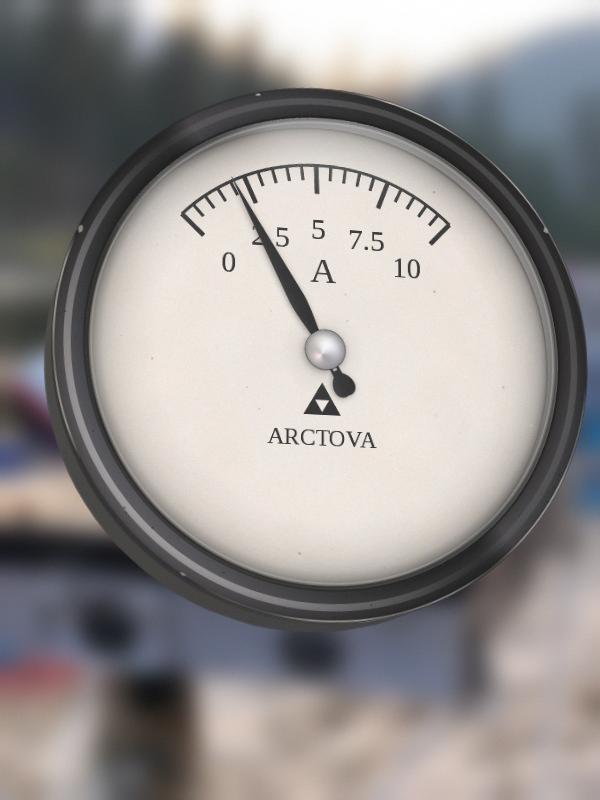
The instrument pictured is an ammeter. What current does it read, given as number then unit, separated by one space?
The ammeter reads 2 A
